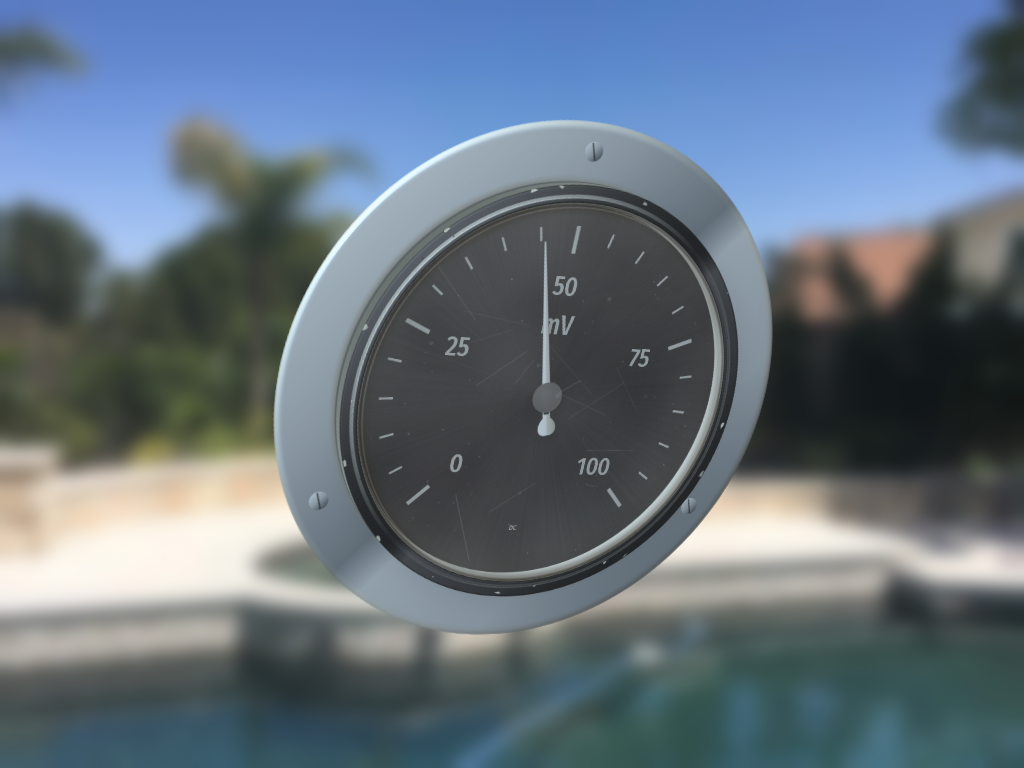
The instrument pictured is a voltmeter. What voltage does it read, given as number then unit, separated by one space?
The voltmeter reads 45 mV
